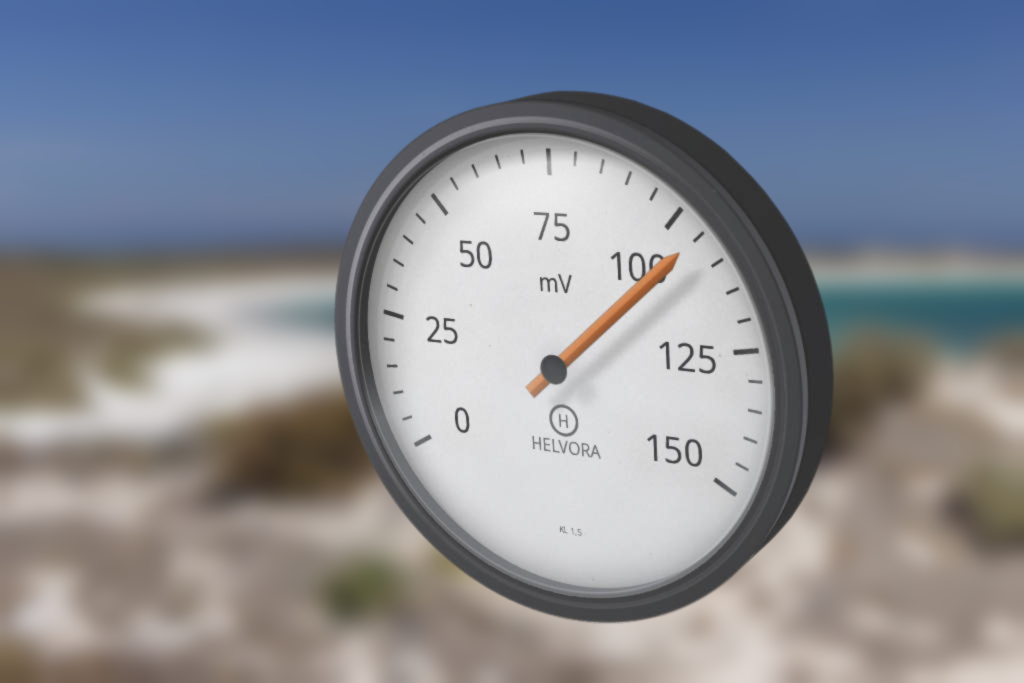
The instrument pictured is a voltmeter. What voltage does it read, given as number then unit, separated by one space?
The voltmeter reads 105 mV
